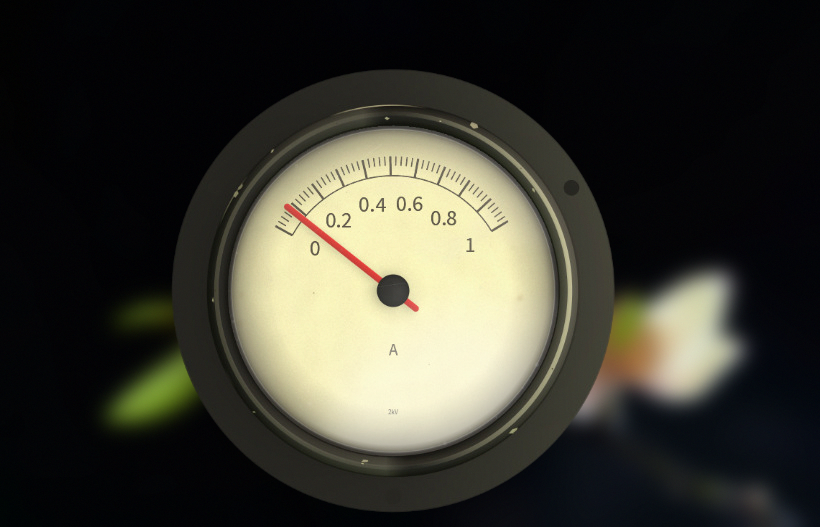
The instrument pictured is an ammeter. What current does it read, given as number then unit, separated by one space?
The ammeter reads 0.08 A
